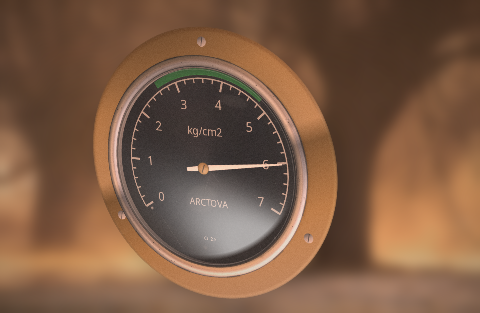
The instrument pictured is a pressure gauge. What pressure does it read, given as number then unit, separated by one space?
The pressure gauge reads 6 kg/cm²
